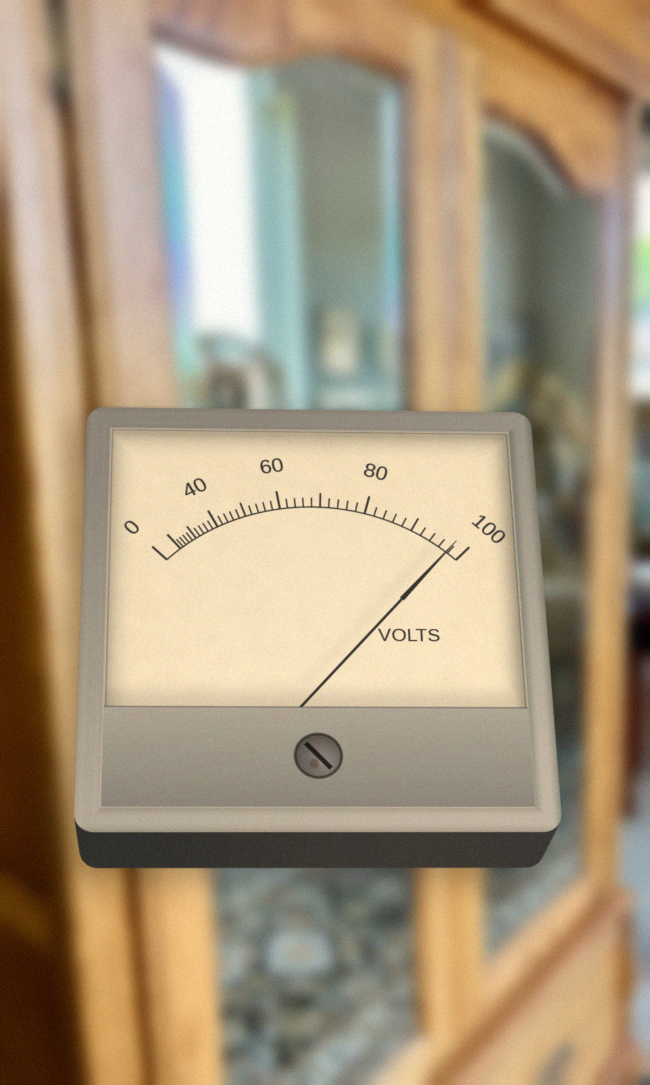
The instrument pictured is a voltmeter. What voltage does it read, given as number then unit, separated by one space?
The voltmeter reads 98 V
